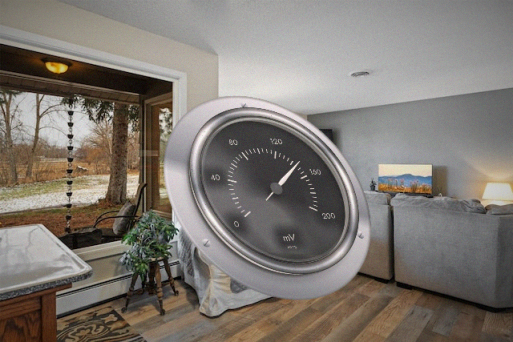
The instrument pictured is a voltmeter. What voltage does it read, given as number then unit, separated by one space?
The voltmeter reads 145 mV
